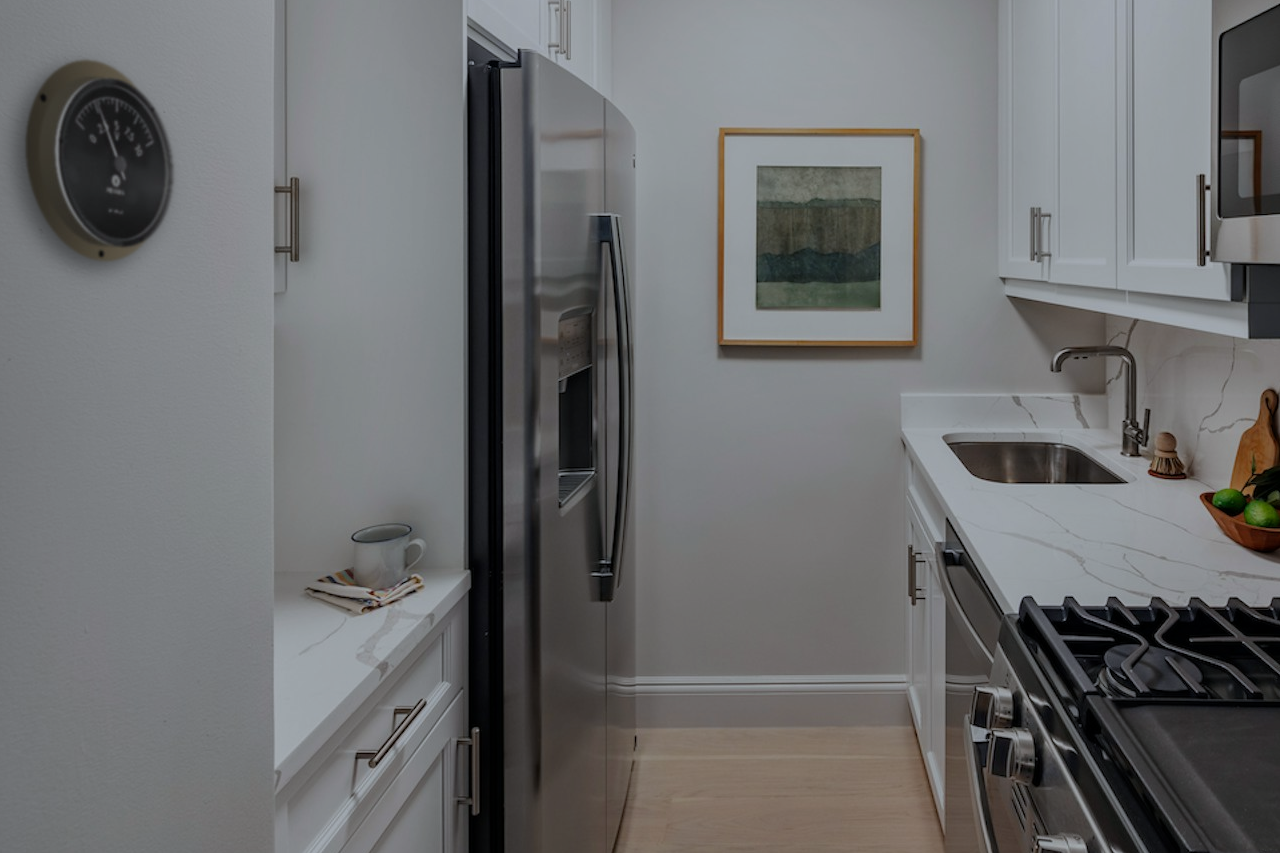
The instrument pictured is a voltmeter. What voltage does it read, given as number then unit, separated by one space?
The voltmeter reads 2.5 V
